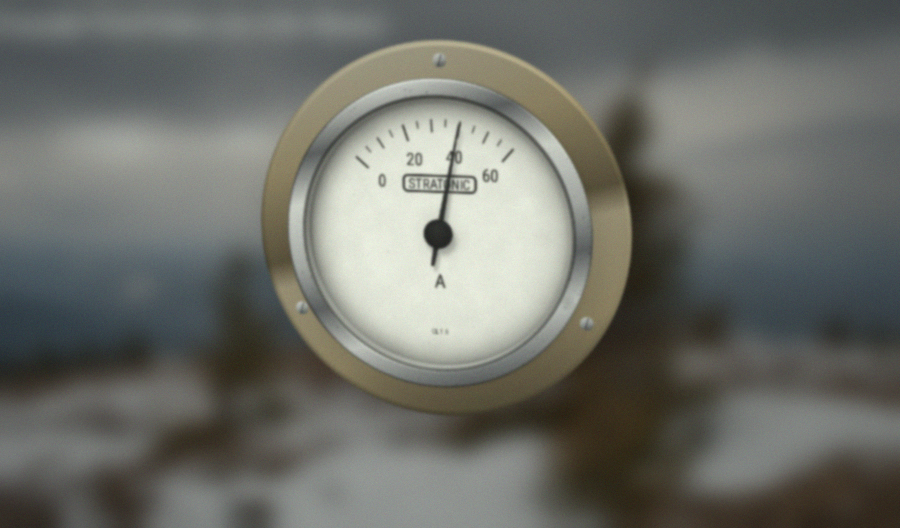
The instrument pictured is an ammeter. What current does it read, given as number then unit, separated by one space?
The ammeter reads 40 A
